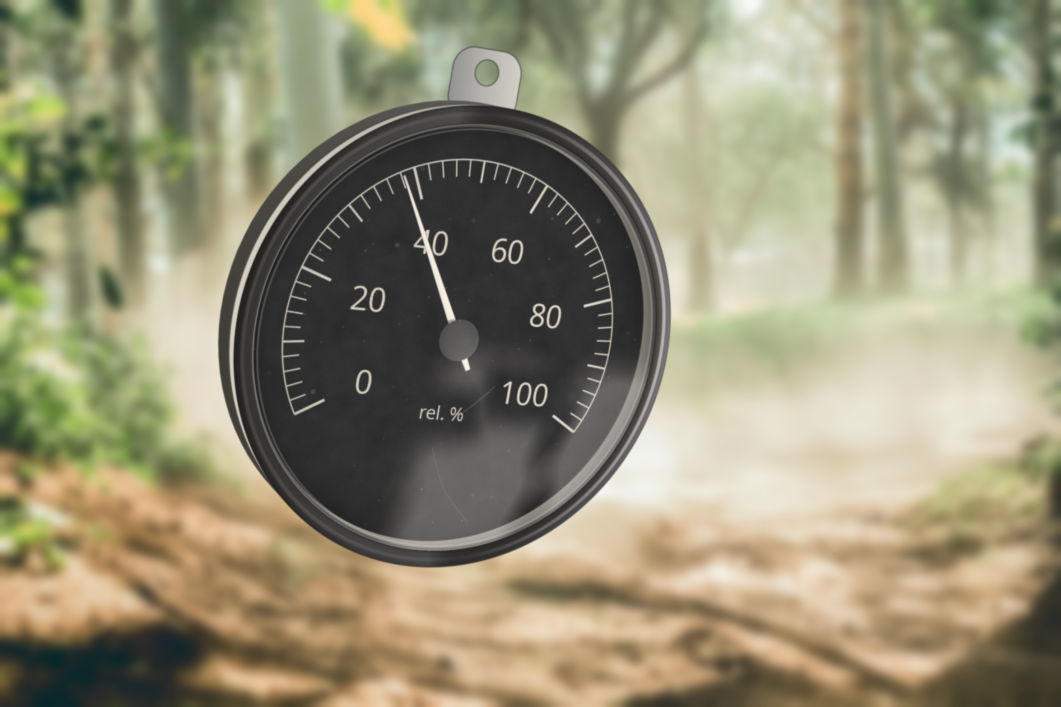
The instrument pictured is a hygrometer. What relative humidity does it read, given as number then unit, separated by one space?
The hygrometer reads 38 %
